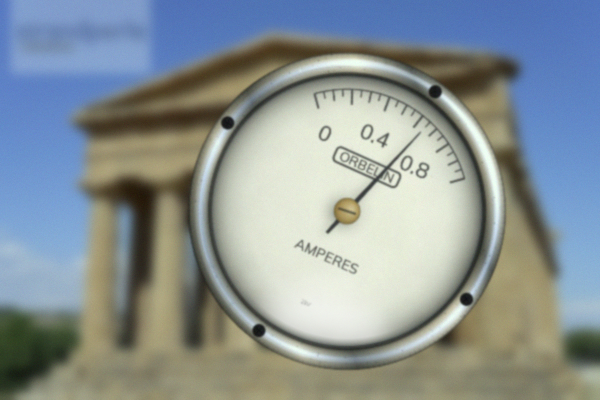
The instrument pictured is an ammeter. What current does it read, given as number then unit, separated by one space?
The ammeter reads 0.65 A
